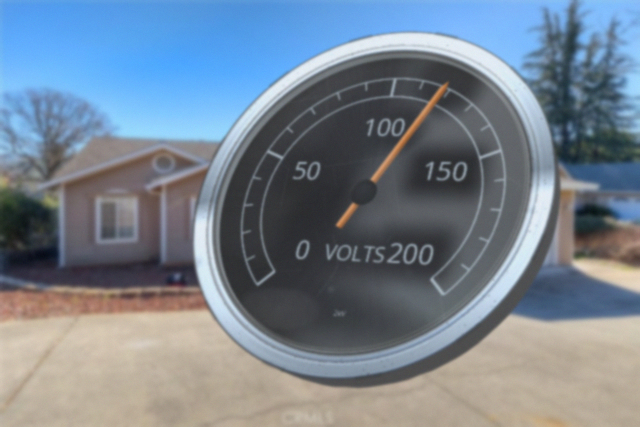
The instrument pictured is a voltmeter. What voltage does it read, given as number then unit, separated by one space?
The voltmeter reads 120 V
